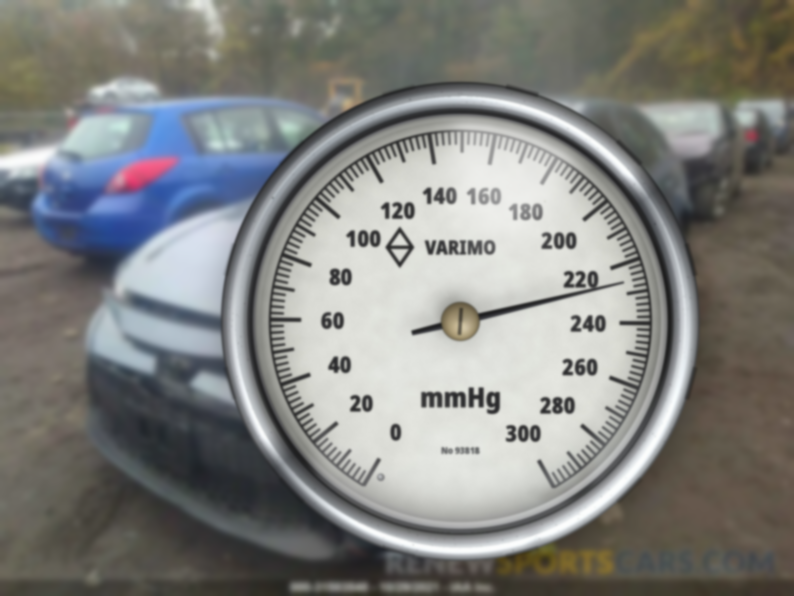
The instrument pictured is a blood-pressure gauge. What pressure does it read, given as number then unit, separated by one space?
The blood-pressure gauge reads 226 mmHg
